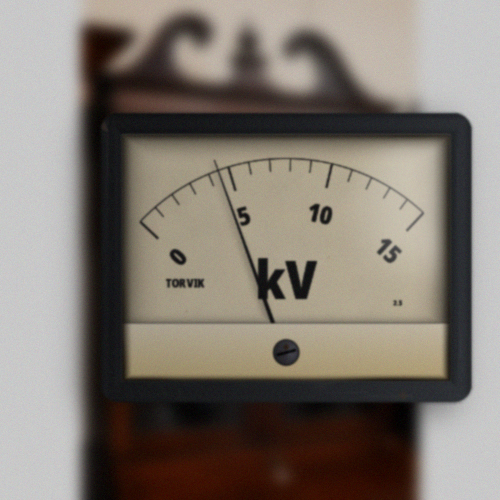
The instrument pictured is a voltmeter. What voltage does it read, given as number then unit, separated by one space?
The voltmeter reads 4.5 kV
